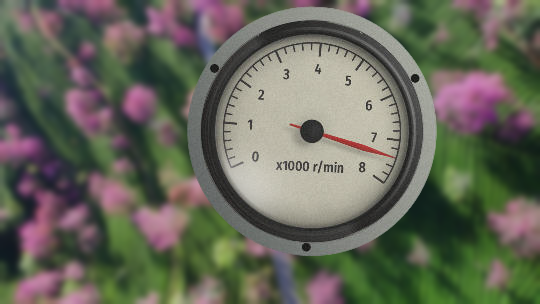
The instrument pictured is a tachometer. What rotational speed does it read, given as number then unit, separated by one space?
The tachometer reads 7400 rpm
